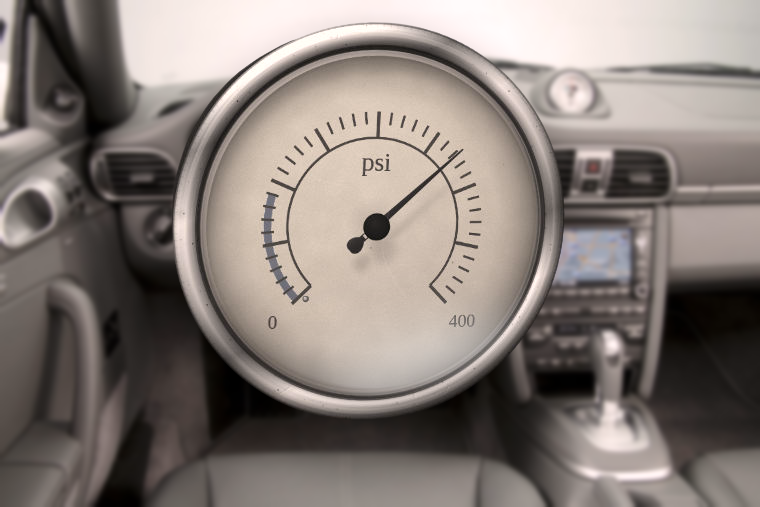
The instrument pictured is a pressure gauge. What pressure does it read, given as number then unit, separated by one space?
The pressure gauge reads 270 psi
